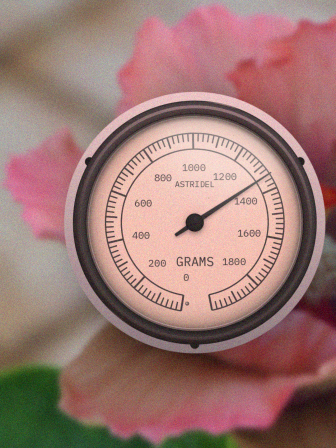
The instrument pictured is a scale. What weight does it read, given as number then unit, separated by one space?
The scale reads 1340 g
